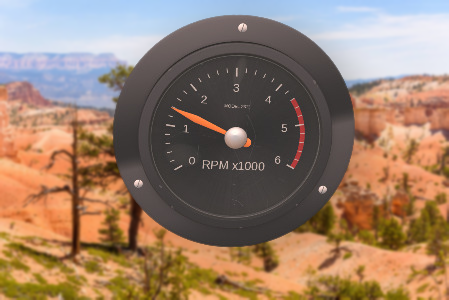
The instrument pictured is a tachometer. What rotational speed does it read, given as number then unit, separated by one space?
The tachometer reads 1400 rpm
